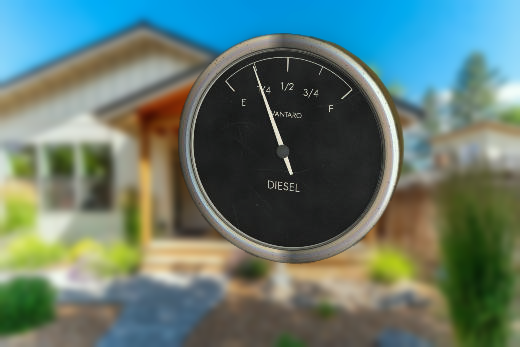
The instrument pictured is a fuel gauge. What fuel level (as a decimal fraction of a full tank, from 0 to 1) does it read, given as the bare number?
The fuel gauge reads 0.25
